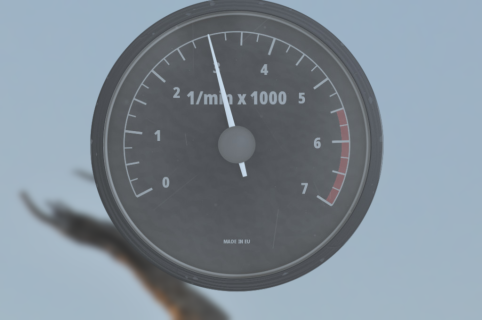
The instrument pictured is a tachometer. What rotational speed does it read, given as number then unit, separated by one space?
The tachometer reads 3000 rpm
